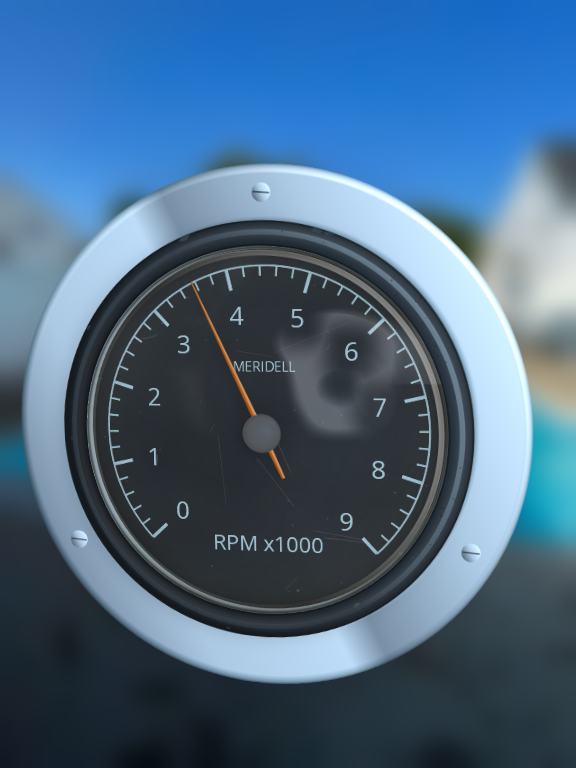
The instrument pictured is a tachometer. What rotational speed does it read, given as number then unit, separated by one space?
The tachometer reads 3600 rpm
